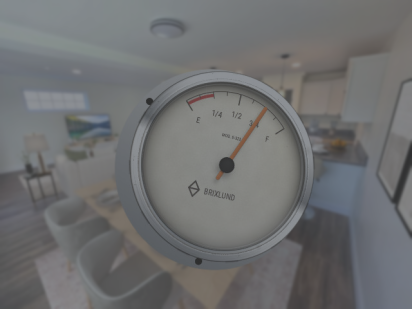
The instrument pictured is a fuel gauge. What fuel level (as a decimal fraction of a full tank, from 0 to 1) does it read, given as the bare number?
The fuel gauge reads 0.75
